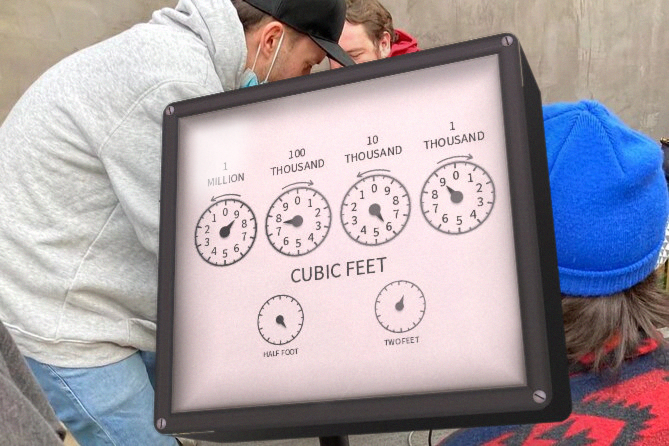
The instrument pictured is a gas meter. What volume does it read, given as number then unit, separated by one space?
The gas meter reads 875900 ft³
